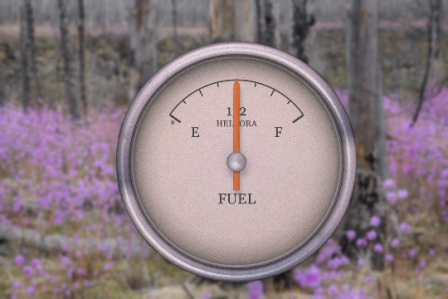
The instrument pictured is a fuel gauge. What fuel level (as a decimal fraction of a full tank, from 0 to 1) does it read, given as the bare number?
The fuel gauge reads 0.5
